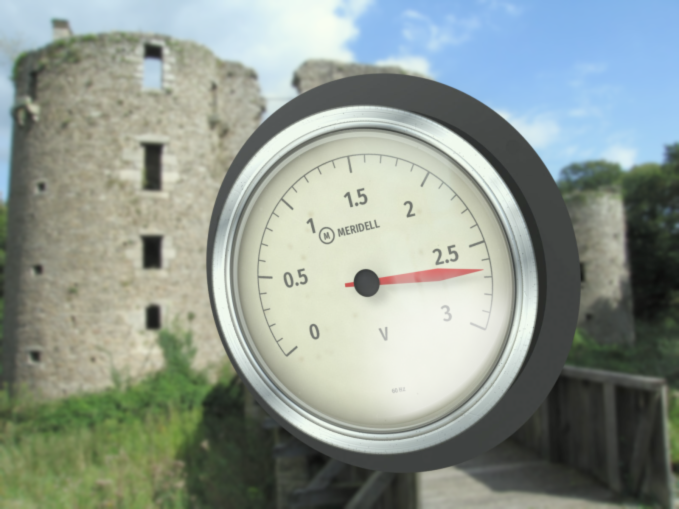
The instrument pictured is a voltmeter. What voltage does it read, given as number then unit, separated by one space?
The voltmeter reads 2.65 V
